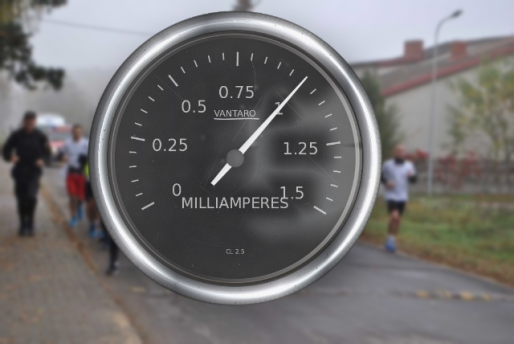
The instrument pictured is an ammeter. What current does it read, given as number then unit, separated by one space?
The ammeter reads 1 mA
